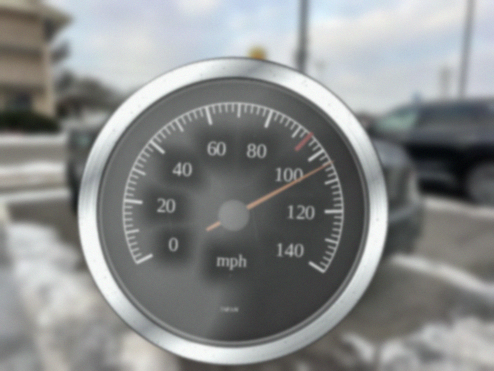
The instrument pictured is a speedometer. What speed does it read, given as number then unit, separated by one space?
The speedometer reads 104 mph
